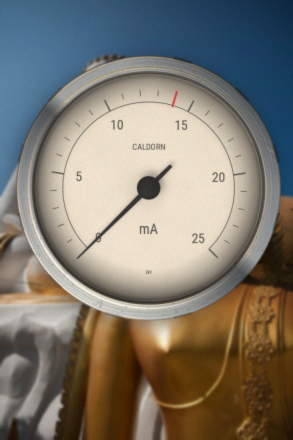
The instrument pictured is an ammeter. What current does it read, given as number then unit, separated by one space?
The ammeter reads 0 mA
